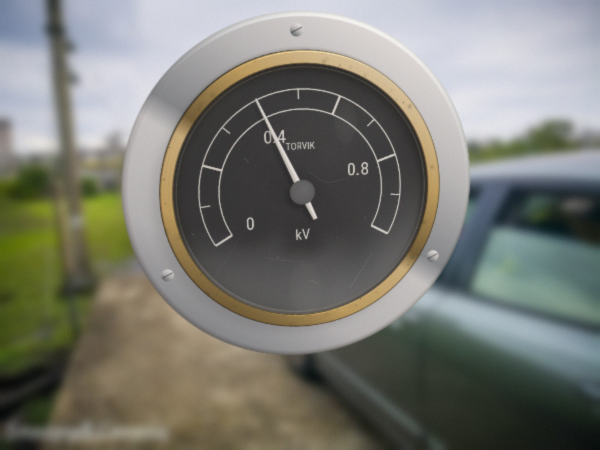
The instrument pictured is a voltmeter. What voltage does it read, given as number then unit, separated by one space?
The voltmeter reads 0.4 kV
